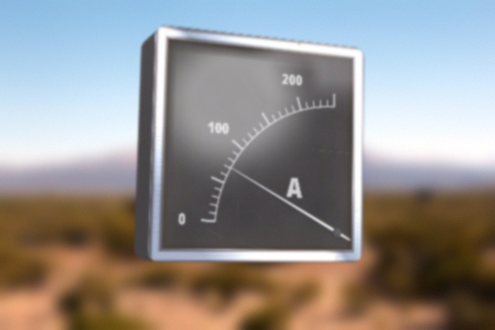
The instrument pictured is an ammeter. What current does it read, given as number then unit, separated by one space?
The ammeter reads 70 A
